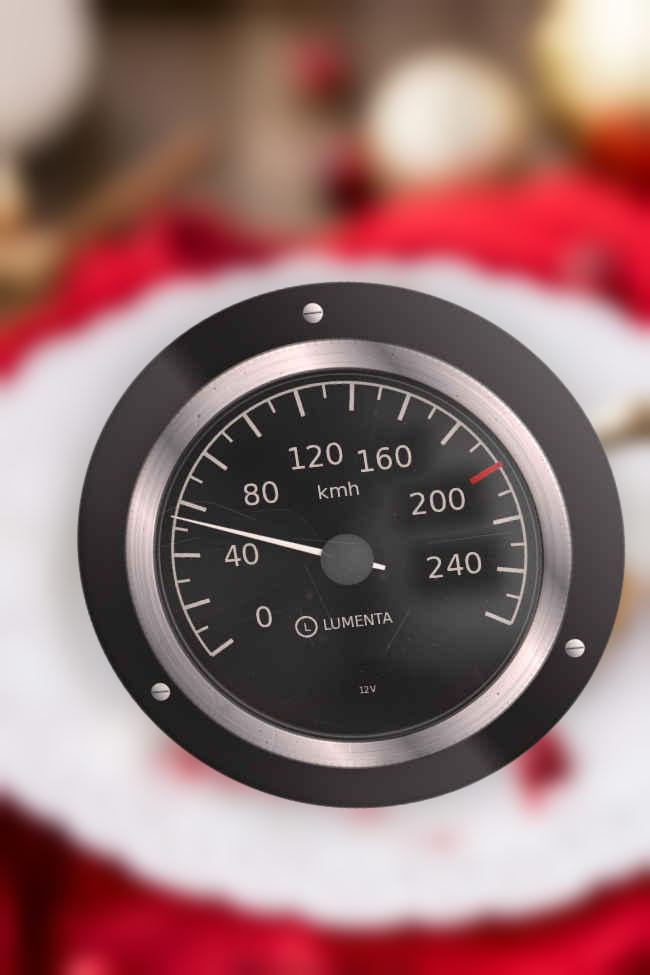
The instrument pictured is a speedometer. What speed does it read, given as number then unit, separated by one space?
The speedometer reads 55 km/h
